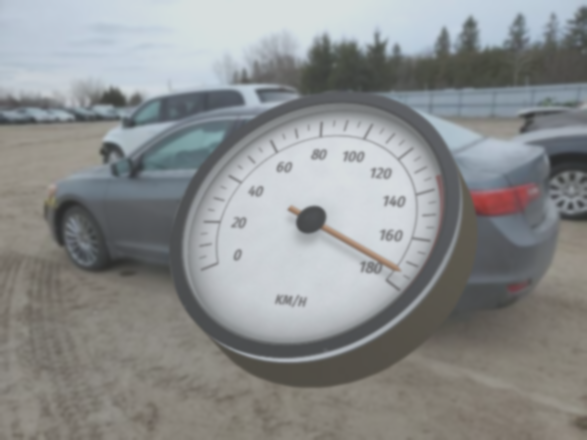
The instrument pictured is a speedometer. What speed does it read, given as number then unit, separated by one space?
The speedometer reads 175 km/h
